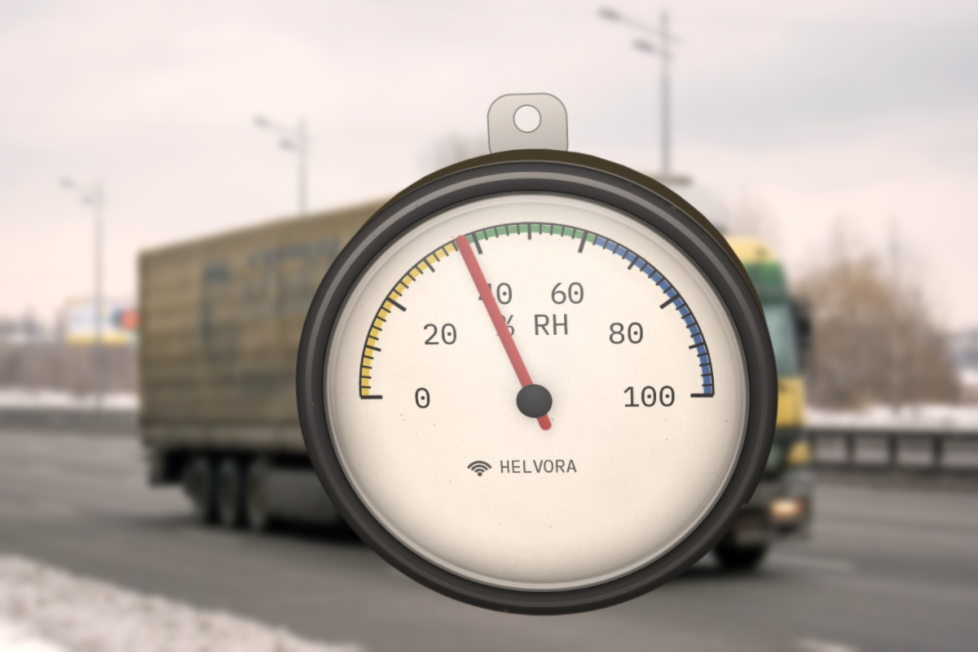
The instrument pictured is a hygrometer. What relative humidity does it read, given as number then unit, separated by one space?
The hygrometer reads 38 %
